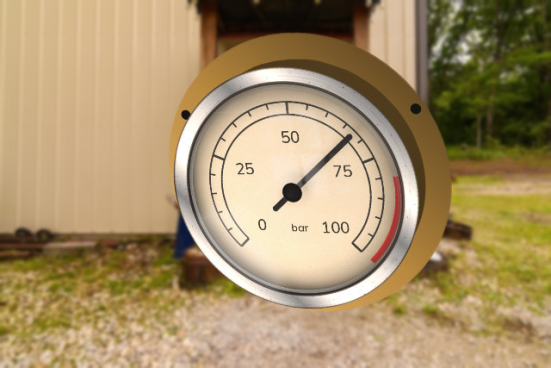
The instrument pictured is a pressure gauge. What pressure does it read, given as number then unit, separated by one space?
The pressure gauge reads 67.5 bar
